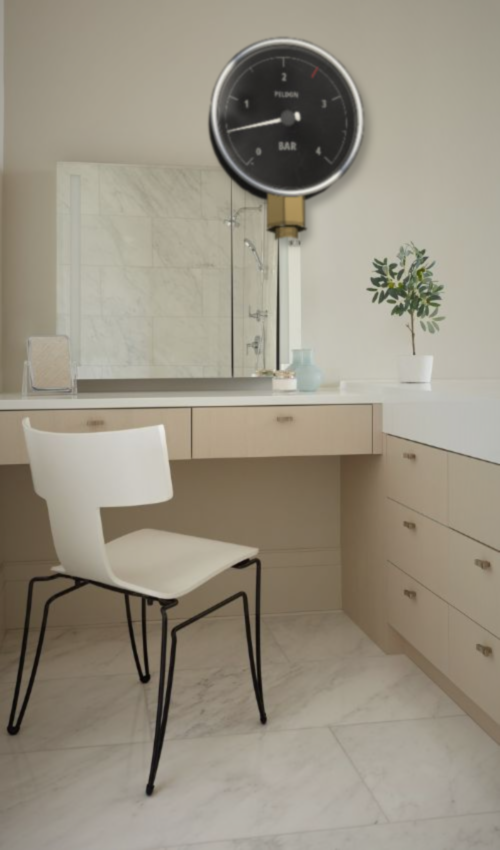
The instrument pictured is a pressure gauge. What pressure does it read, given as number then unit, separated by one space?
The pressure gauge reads 0.5 bar
